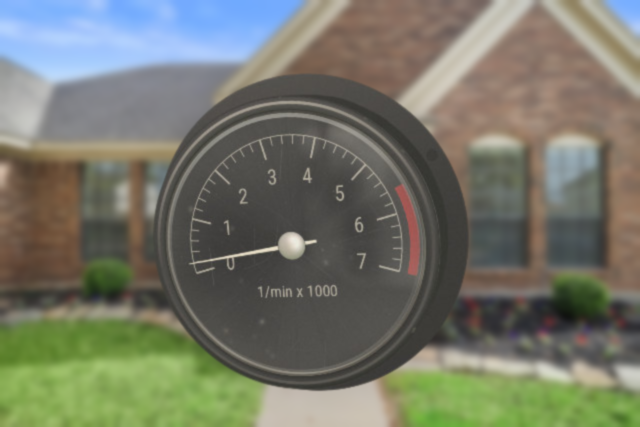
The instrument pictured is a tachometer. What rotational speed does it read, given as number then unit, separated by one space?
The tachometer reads 200 rpm
